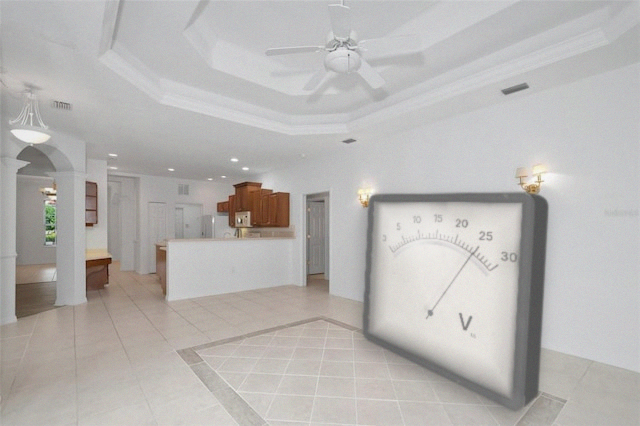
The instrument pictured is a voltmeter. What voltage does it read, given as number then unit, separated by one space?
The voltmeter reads 25 V
